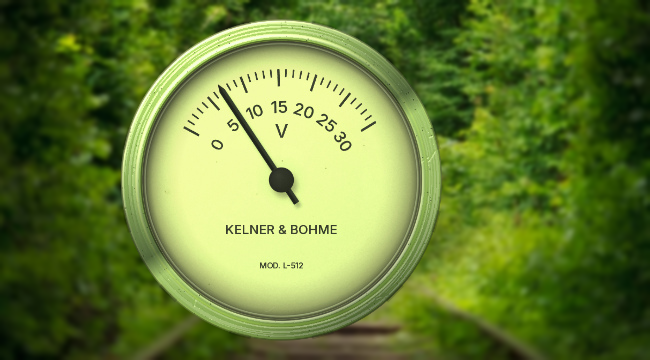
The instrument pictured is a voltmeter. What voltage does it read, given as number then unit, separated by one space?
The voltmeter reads 7 V
